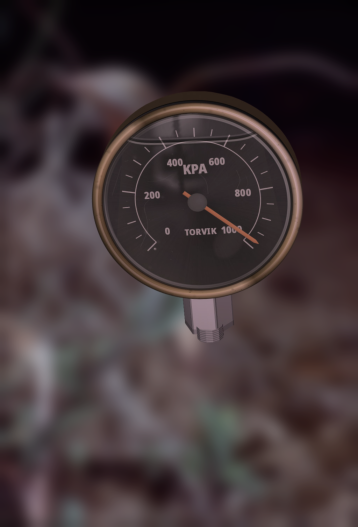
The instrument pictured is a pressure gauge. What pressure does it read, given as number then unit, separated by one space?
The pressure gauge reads 975 kPa
